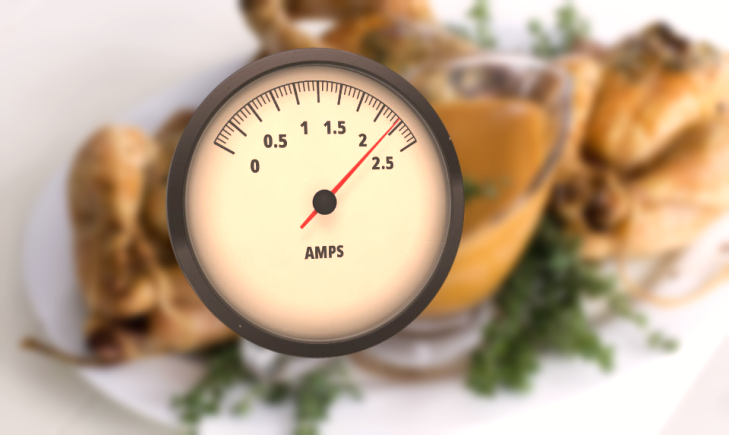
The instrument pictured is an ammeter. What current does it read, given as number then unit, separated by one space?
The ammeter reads 2.2 A
